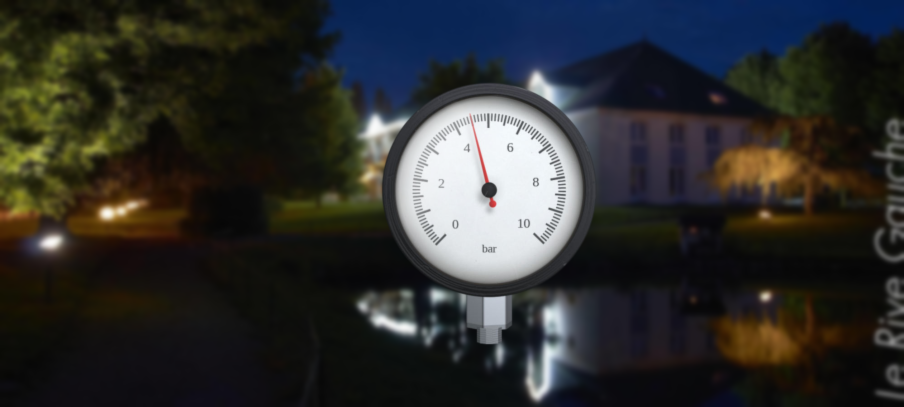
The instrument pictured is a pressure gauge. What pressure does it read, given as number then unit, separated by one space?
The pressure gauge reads 4.5 bar
